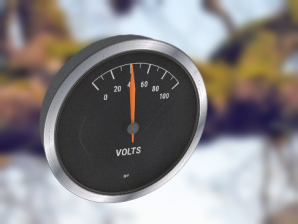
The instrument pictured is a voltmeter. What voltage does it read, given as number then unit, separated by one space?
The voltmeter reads 40 V
